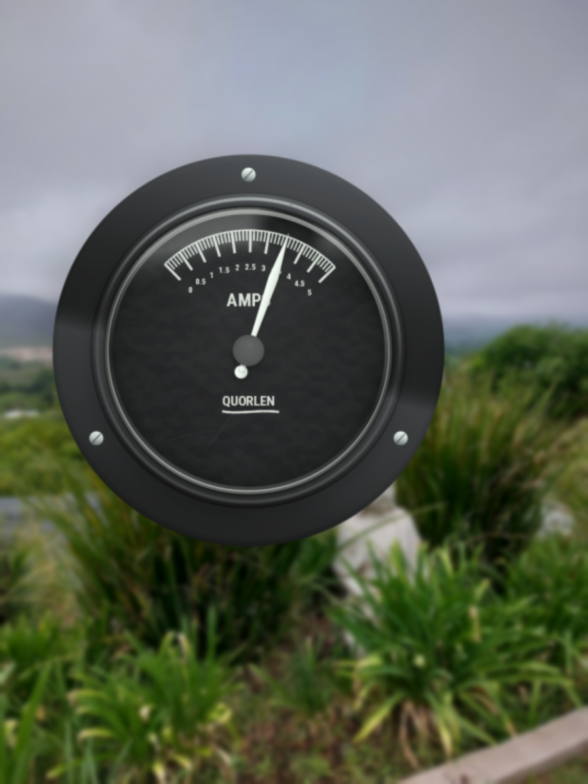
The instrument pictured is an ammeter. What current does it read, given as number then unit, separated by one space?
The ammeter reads 3.5 A
